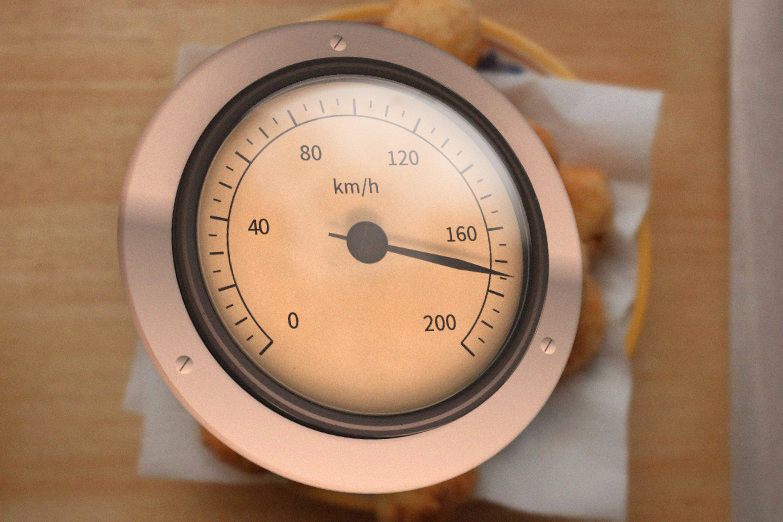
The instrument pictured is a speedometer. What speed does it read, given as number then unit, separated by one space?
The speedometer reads 175 km/h
